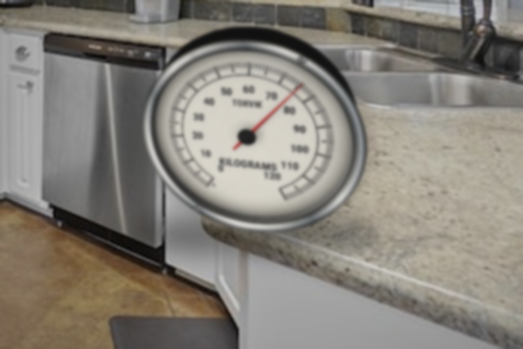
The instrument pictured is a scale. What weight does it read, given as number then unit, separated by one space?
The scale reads 75 kg
